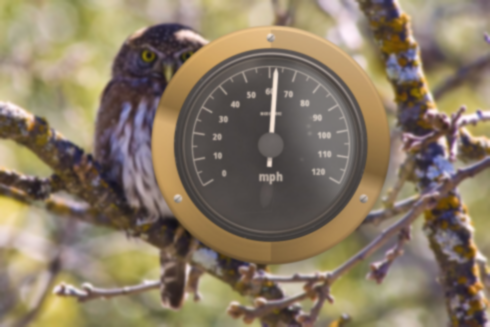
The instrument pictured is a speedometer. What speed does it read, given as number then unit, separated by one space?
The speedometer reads 62.5 mph
